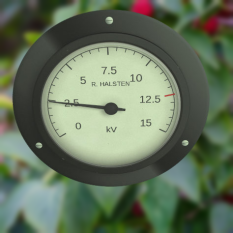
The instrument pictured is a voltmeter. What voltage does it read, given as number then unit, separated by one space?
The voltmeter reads 2.5 kV
